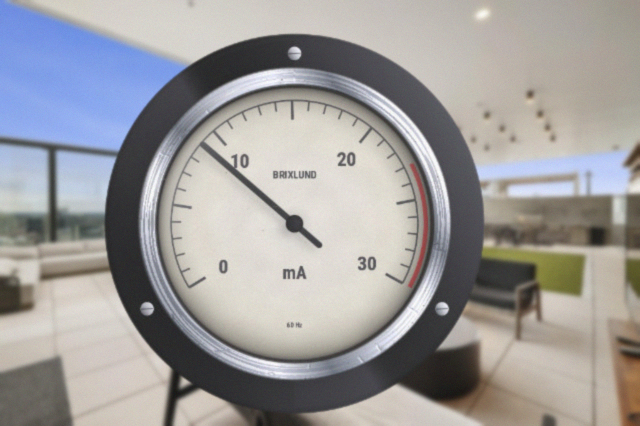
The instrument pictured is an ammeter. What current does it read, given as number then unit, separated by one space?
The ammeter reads 9 mA
